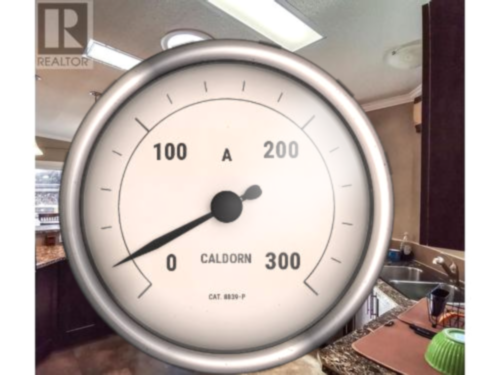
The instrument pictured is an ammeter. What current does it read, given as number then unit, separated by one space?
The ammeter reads 20 A
